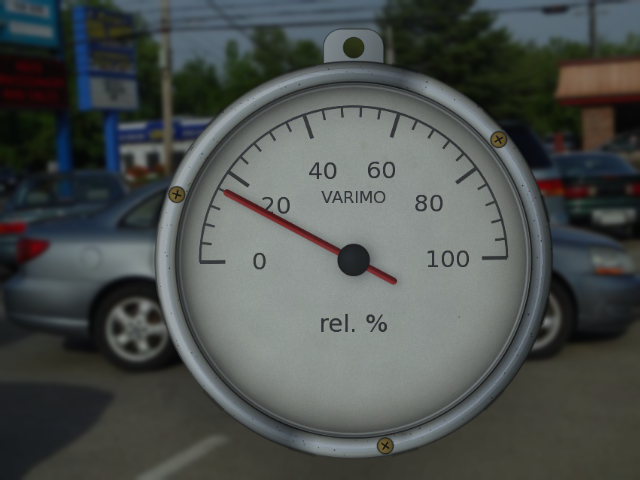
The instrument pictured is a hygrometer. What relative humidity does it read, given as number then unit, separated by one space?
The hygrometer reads 16 %
